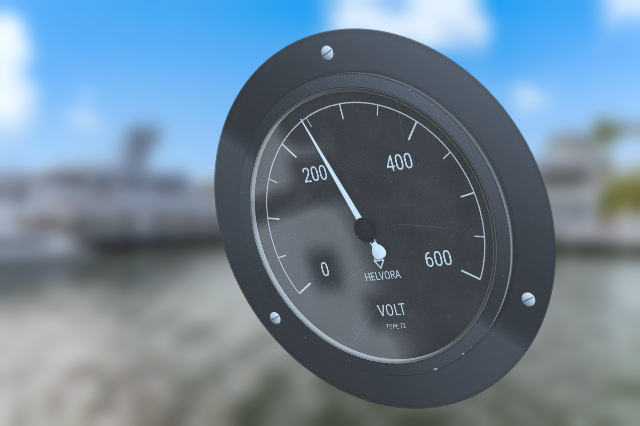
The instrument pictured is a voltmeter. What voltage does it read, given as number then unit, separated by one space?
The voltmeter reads 250 V
